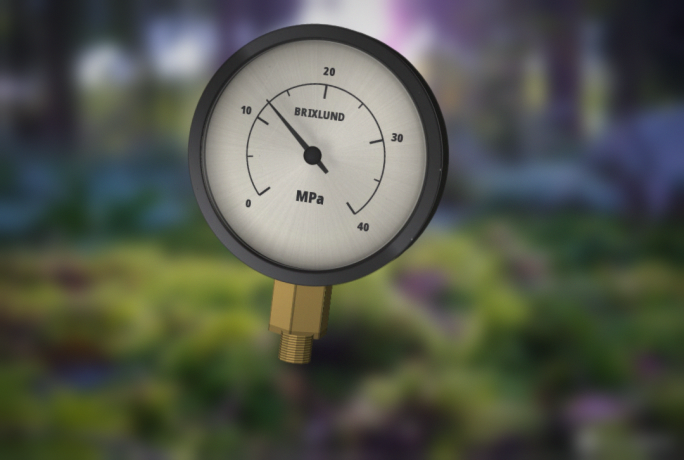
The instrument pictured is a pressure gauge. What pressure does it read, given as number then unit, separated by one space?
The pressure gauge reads 12.5 MPa
